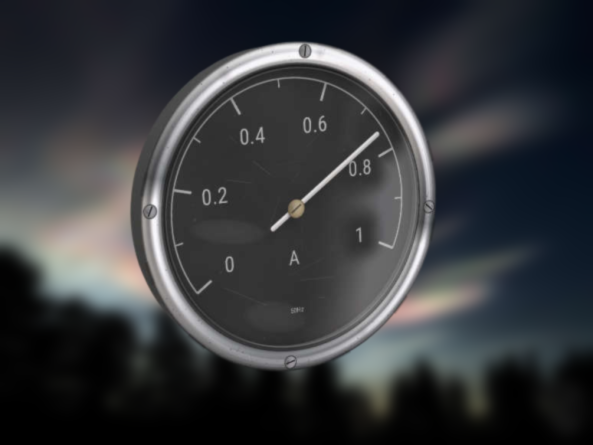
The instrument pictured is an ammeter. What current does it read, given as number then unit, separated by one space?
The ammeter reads 0.75 A
